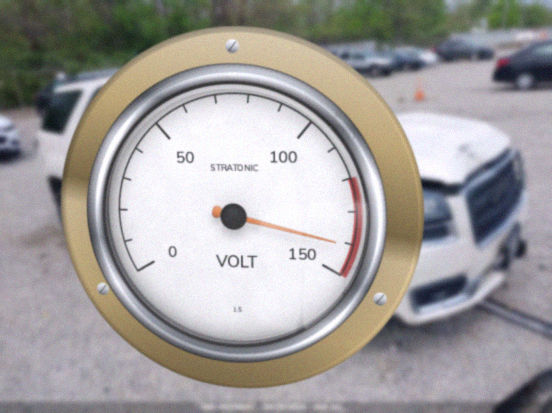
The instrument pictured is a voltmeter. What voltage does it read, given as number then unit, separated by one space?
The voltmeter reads 140 V
